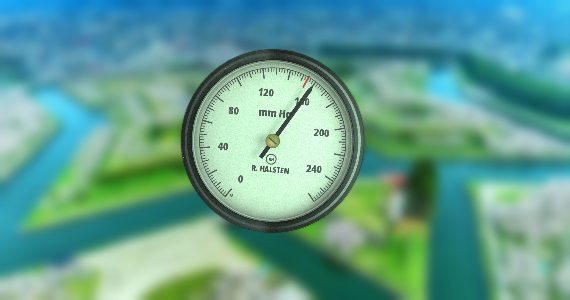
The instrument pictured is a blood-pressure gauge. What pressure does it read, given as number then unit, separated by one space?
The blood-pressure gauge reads 160 mmHg
